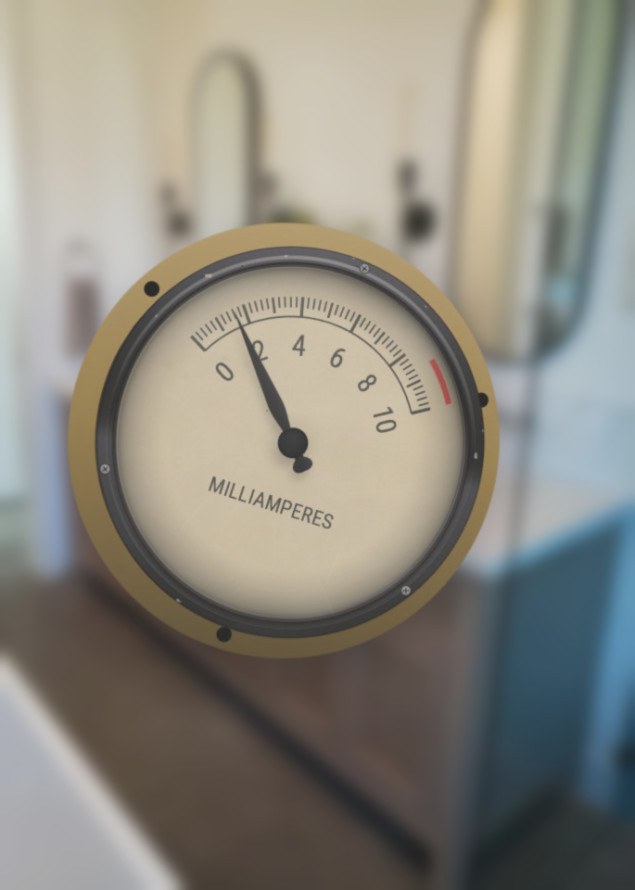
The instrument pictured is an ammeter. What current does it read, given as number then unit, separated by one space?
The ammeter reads 1.6 mA
